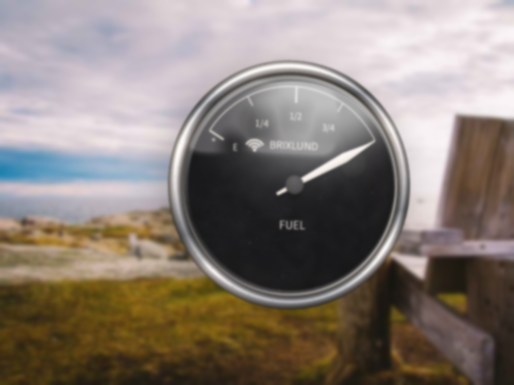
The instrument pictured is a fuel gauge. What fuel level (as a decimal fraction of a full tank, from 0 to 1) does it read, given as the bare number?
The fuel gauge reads 1
